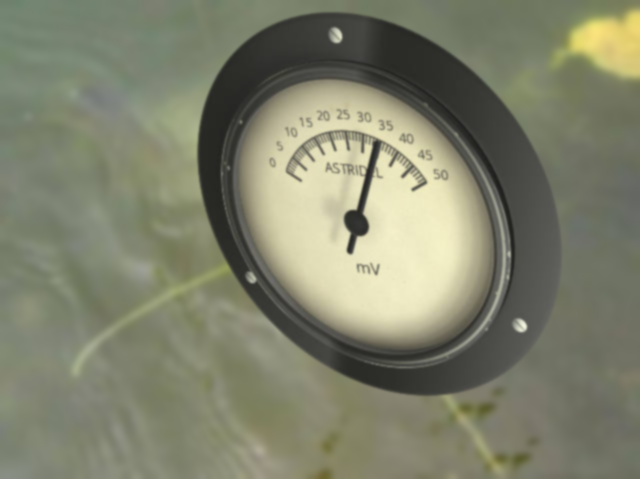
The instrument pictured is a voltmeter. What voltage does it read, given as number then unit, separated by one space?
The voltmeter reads 35 mV
